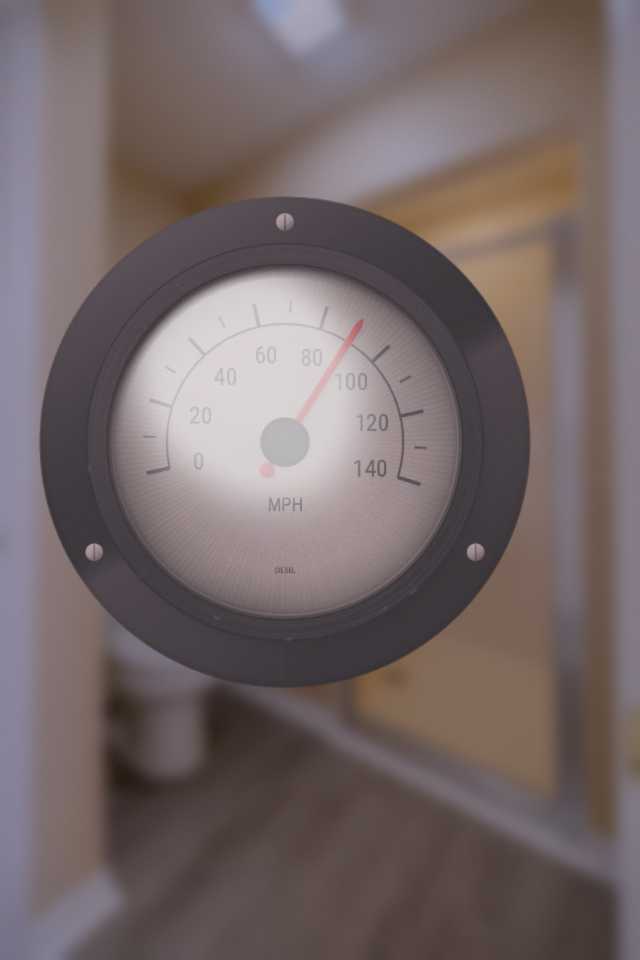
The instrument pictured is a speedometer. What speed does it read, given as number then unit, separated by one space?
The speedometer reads 90 mph
